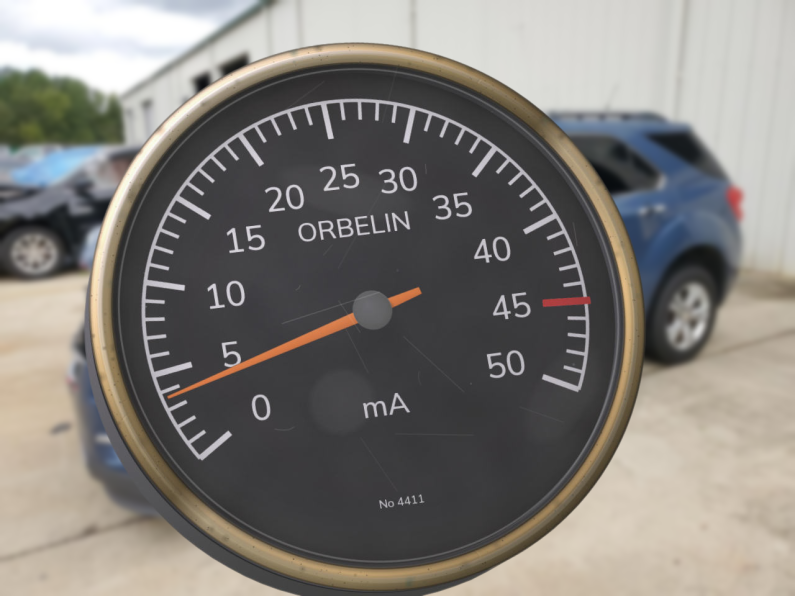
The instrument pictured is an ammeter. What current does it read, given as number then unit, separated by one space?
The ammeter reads 3.5 mA
